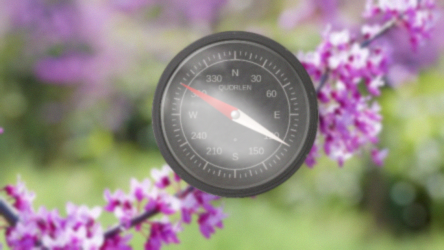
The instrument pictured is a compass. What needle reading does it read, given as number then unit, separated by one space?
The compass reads 300 °
